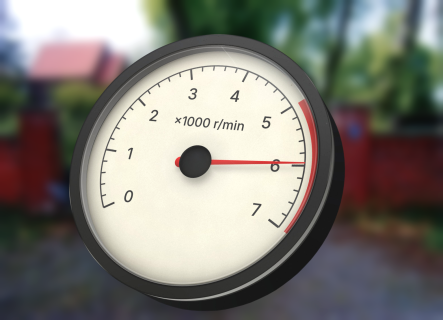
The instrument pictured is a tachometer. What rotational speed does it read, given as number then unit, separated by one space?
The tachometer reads 6000 rpm
